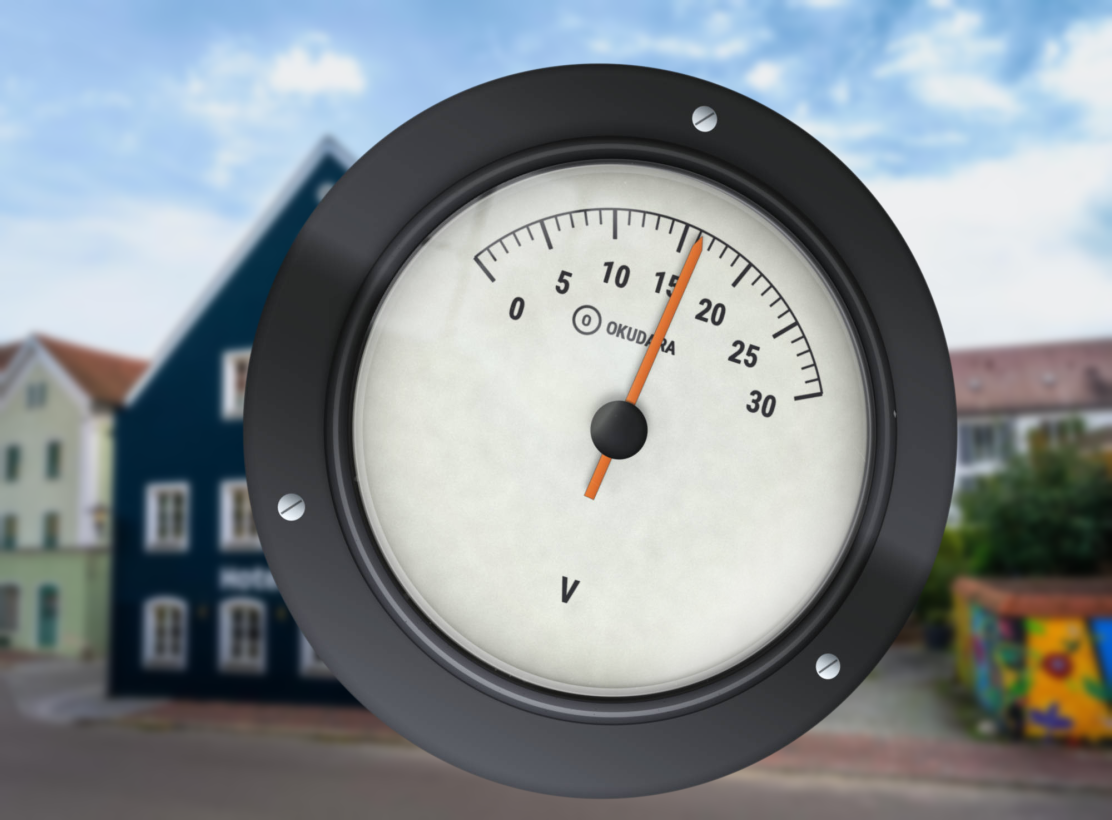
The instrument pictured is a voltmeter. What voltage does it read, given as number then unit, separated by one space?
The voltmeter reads 16 V
